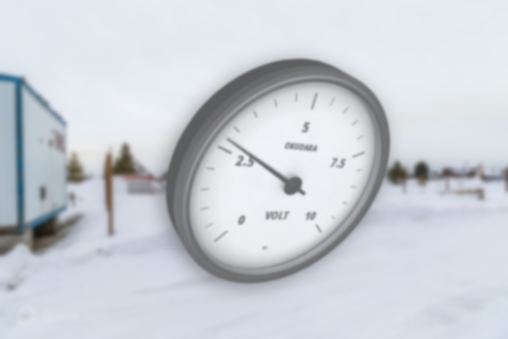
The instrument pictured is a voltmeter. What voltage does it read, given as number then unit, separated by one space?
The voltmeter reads 2.75 V
